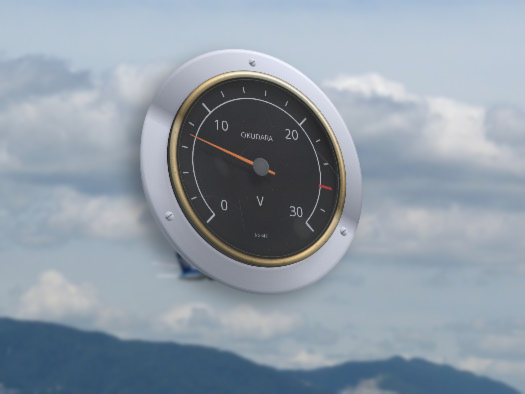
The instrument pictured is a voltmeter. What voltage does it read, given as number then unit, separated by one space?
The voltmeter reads 7 V
